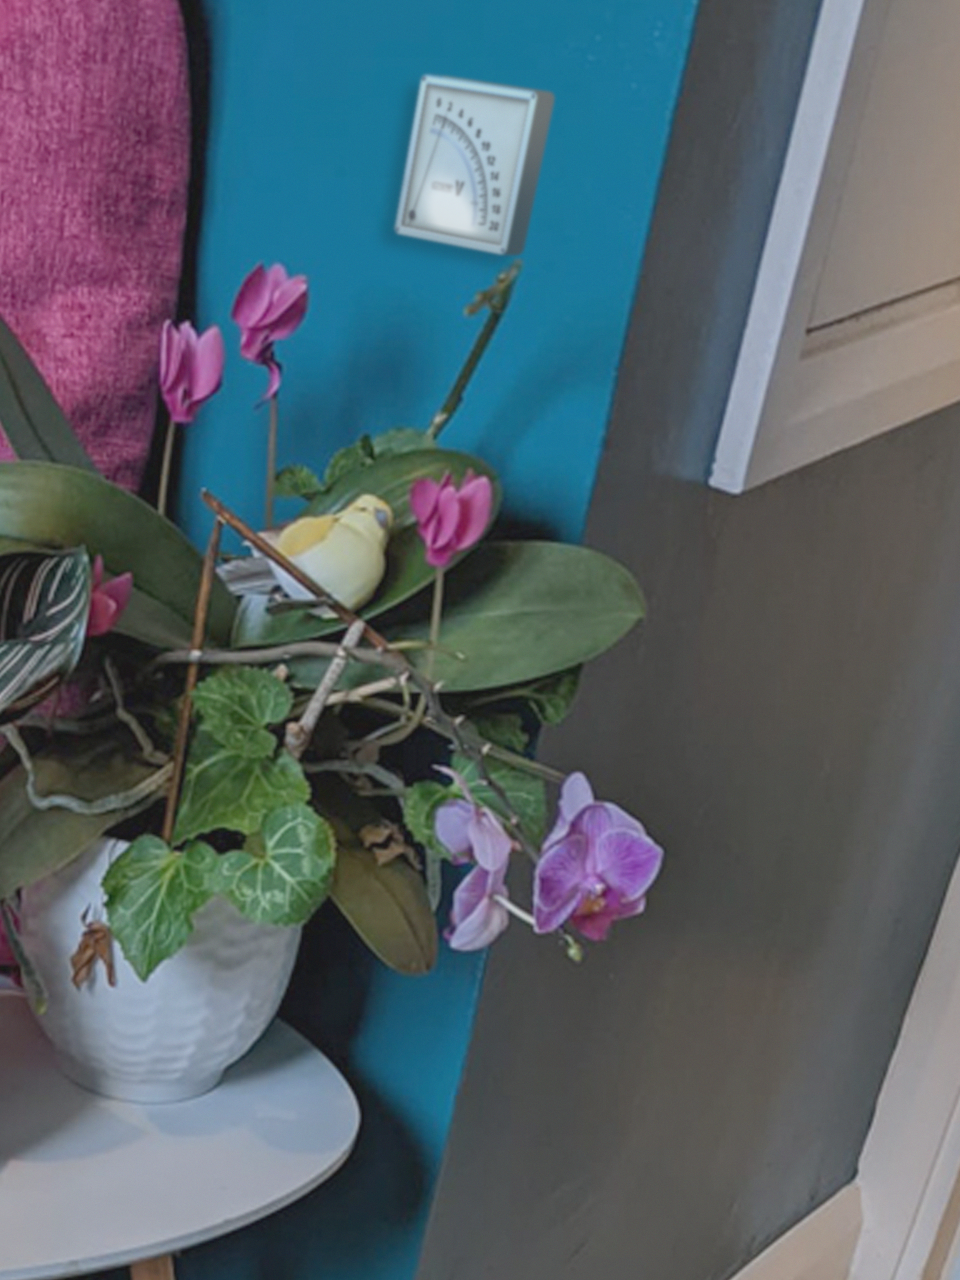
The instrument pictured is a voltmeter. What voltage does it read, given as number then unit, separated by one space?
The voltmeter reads 2 V
